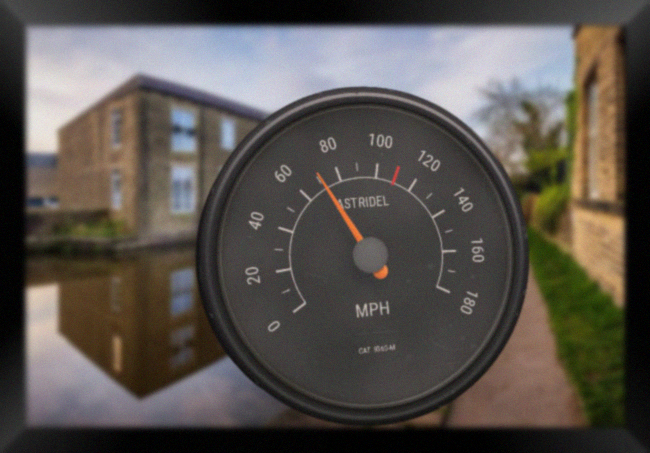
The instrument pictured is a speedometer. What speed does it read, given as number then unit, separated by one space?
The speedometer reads 70 mph
